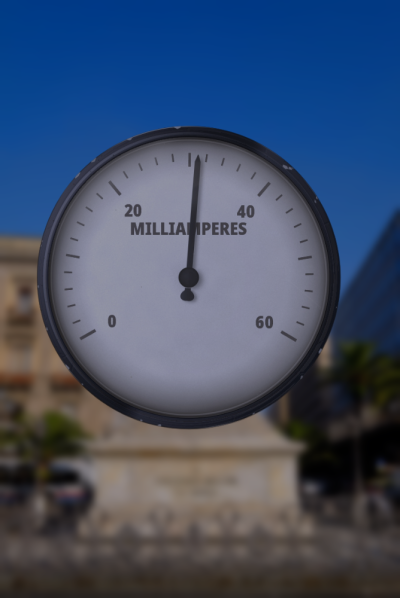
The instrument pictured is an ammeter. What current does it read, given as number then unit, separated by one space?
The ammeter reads 31 mA
